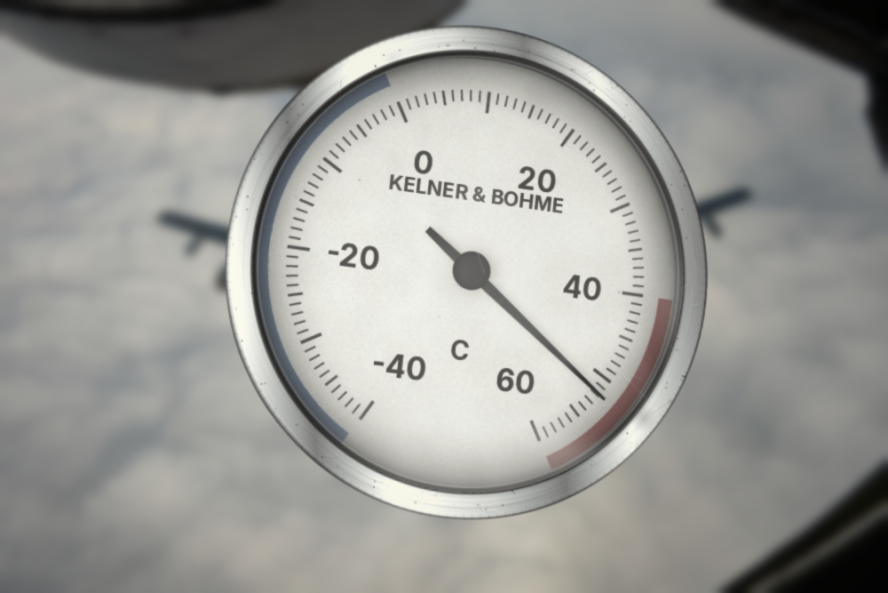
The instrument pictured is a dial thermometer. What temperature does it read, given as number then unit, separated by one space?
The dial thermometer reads 52 °C
